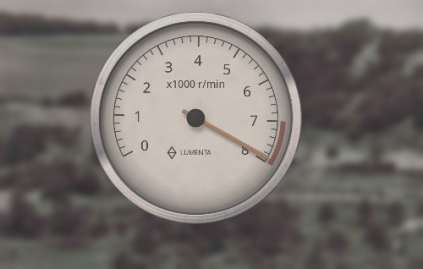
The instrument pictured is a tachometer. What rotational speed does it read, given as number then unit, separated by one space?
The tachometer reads 7900 rpm
